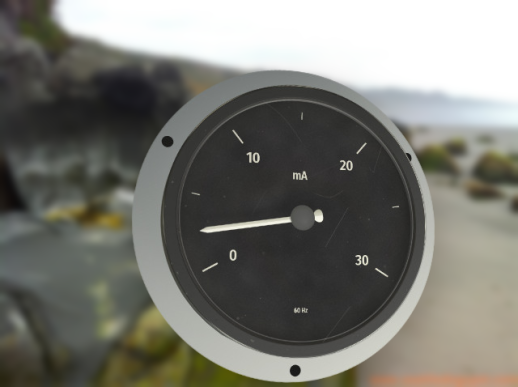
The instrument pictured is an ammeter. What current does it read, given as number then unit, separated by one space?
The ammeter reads 2.5 mA
